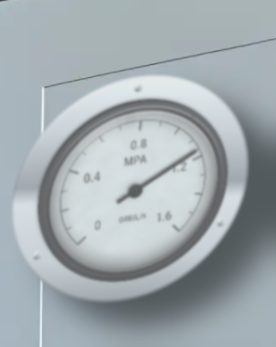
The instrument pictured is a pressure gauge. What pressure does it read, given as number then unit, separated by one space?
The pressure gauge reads 1.15 MPa
